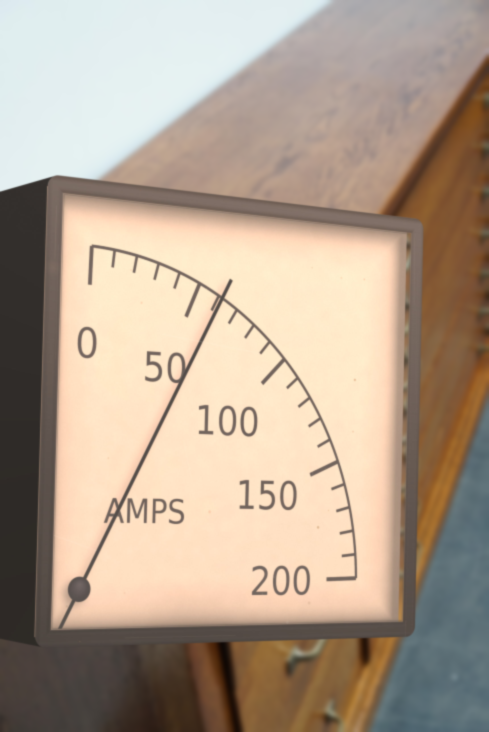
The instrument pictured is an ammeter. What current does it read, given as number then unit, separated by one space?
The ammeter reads 60 A
